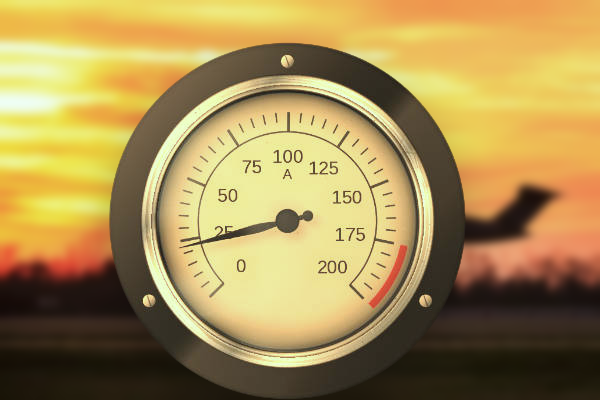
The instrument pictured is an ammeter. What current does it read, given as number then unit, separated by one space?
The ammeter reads 22.5 A
